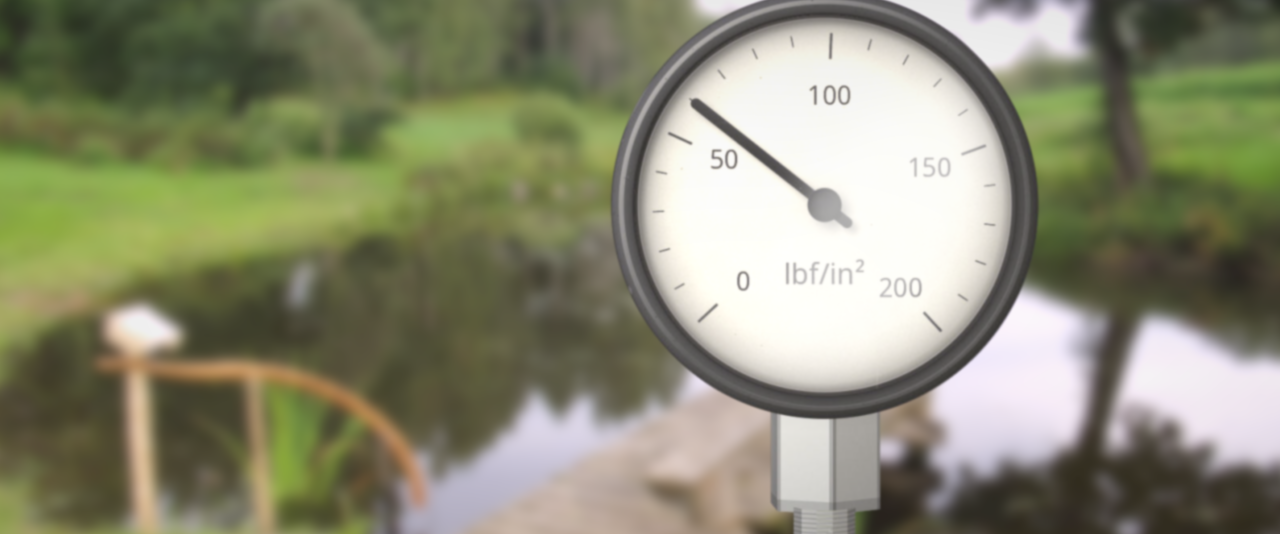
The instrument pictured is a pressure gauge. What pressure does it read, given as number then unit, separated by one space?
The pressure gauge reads 60 psi
